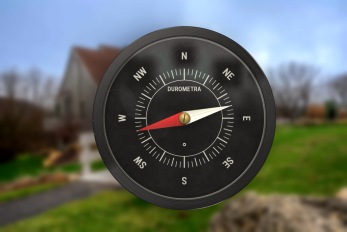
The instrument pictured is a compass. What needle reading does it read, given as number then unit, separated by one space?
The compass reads 255 °
